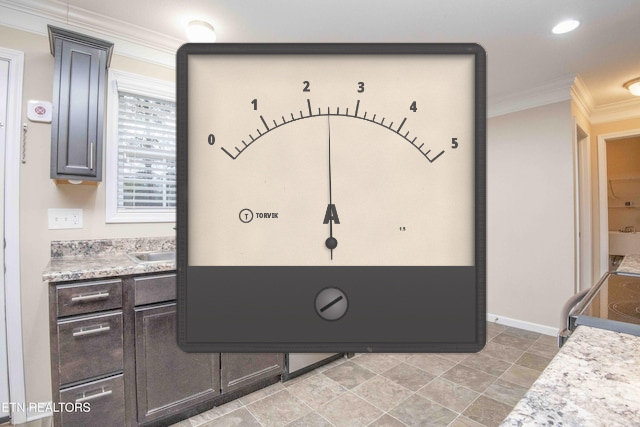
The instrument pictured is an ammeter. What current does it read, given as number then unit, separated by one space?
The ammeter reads 2.4 A
